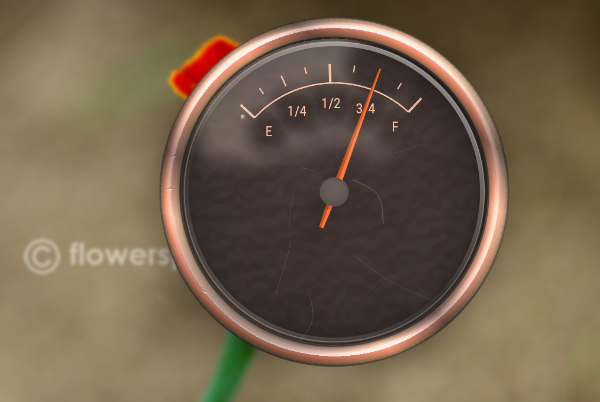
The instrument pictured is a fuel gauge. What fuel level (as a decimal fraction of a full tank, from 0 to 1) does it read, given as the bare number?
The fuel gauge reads 0.75
